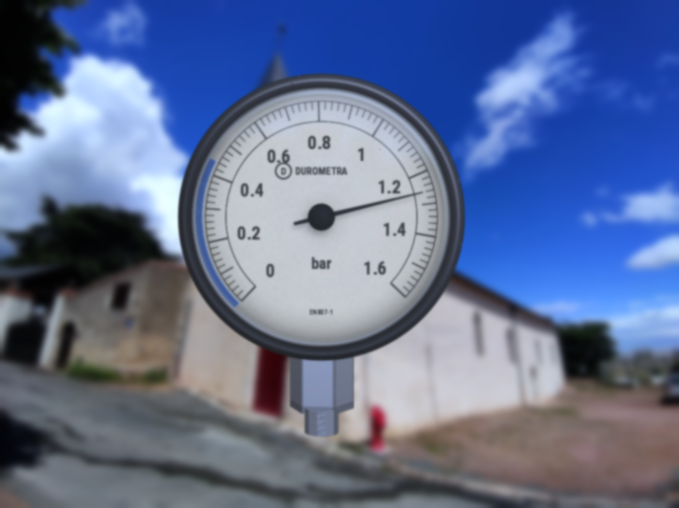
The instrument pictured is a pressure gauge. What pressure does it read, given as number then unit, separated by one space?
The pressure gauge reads 1.26 bar
